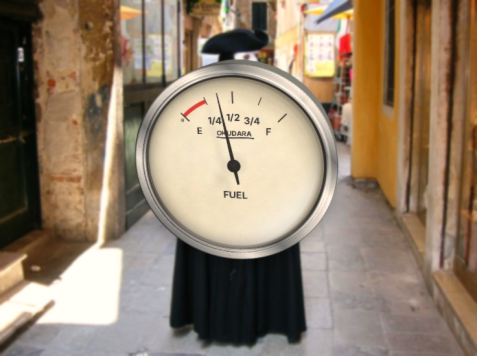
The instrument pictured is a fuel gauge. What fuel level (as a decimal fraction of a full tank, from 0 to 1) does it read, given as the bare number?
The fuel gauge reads 0.375
